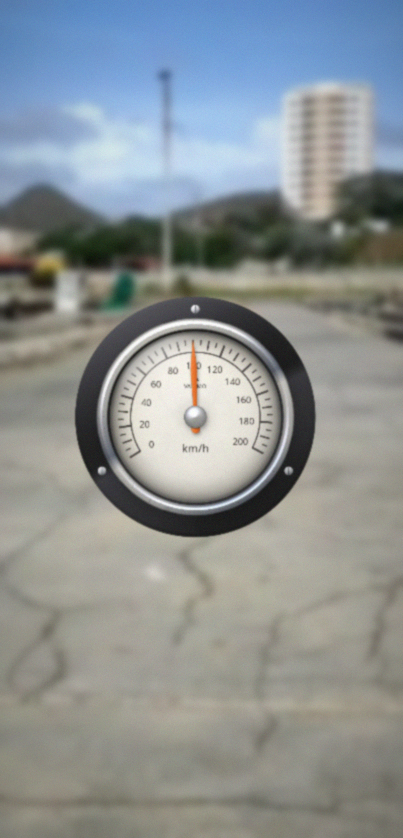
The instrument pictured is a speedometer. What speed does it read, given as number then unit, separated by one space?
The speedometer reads 100 km/h
